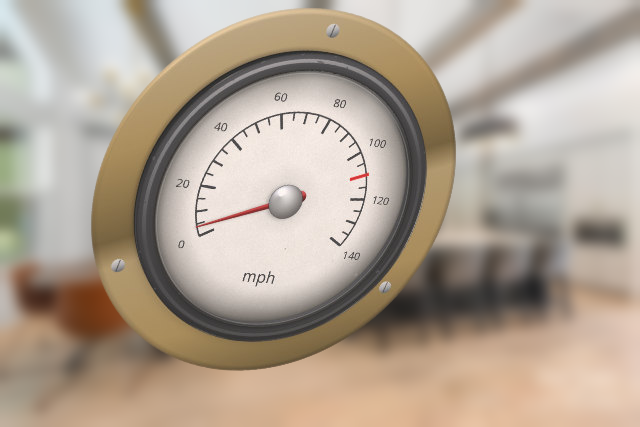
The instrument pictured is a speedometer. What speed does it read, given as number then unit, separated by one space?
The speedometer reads 5 mph
